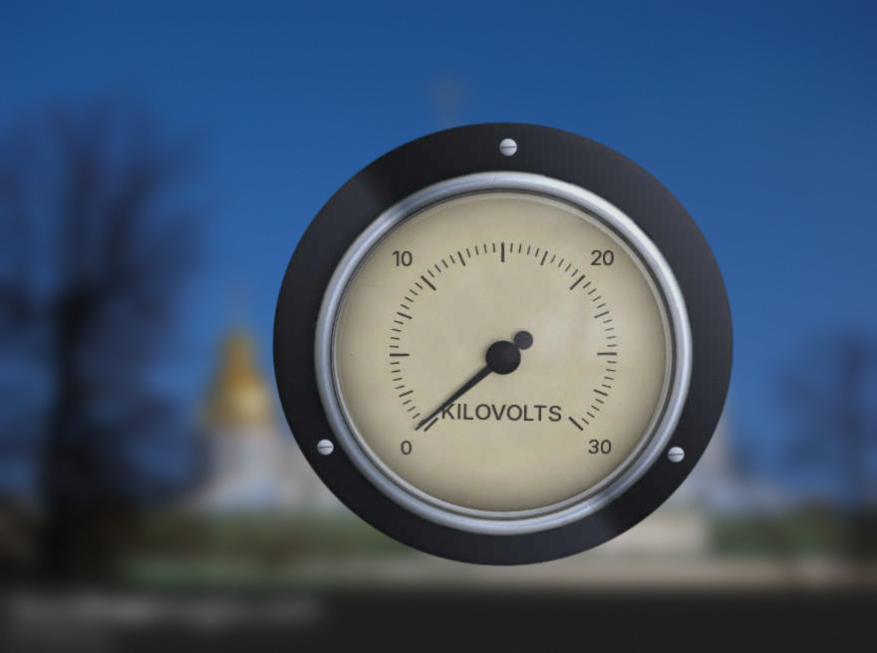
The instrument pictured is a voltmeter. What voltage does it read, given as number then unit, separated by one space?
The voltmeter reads 0.5 kV
